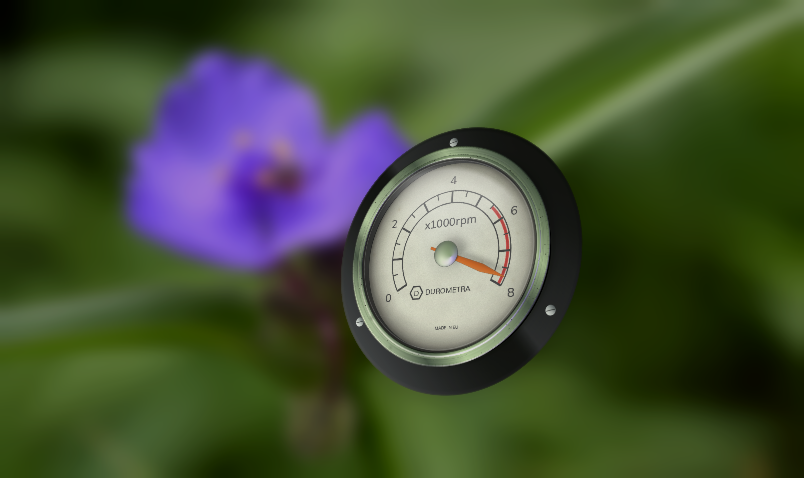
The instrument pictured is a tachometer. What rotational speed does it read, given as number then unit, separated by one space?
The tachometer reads 7750 rpm
